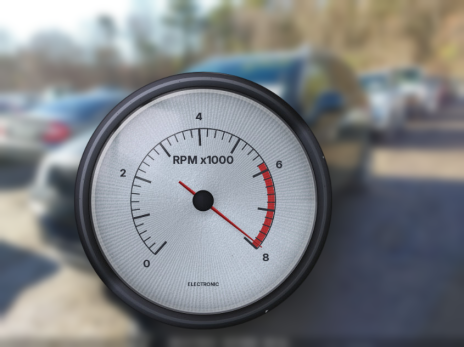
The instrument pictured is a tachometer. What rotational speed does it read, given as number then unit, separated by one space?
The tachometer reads 7900 rpm
